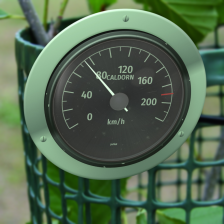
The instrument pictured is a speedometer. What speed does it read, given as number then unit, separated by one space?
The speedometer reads 75 km/h
